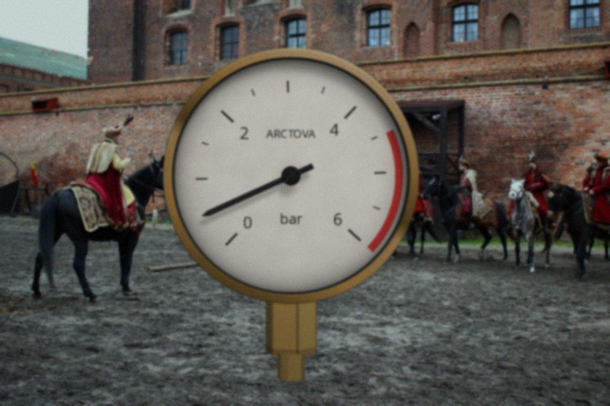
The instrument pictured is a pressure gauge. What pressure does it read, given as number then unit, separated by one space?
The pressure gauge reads 0.5 bar
